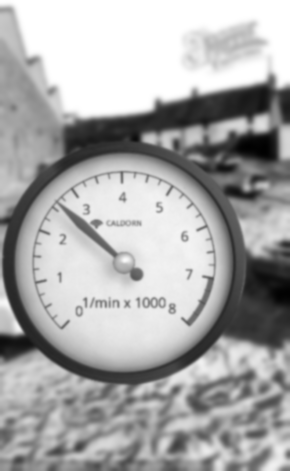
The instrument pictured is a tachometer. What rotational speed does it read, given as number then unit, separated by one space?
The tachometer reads 2625 rpm
